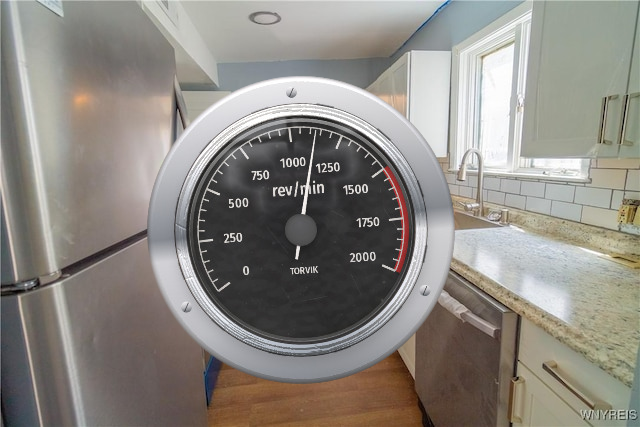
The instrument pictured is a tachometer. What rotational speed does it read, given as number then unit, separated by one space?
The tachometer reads 1125 rpm
